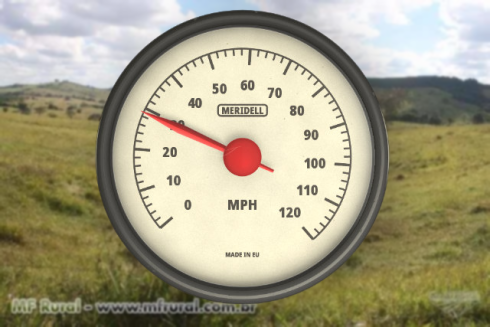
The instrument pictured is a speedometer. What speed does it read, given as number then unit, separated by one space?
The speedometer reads 29 mph
